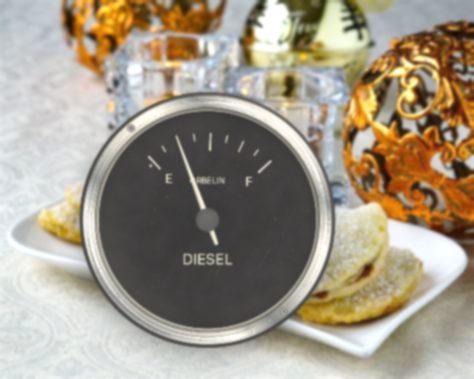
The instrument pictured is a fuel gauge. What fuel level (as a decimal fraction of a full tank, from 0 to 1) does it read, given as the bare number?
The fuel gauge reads 0.25
